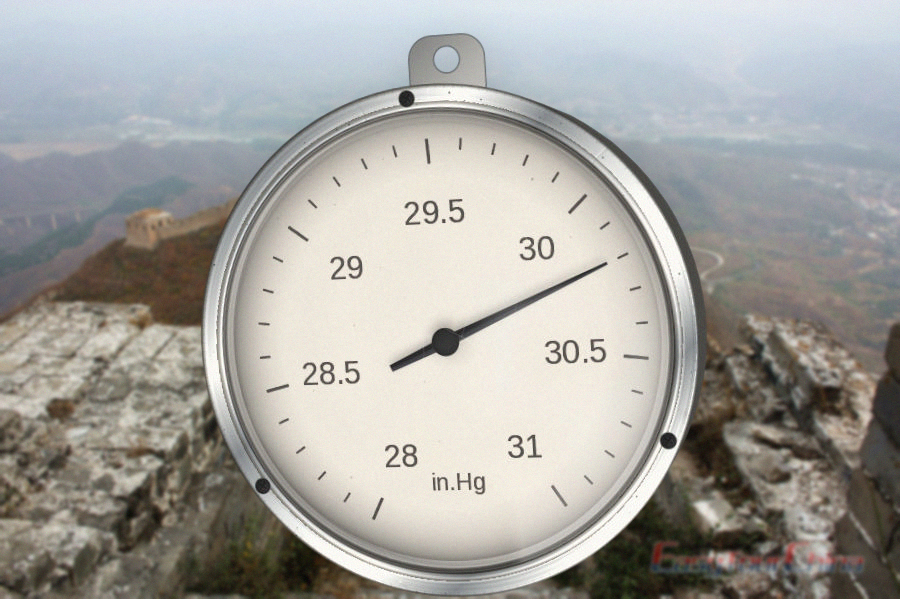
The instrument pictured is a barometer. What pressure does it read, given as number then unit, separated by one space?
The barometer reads 30.2 inHg
